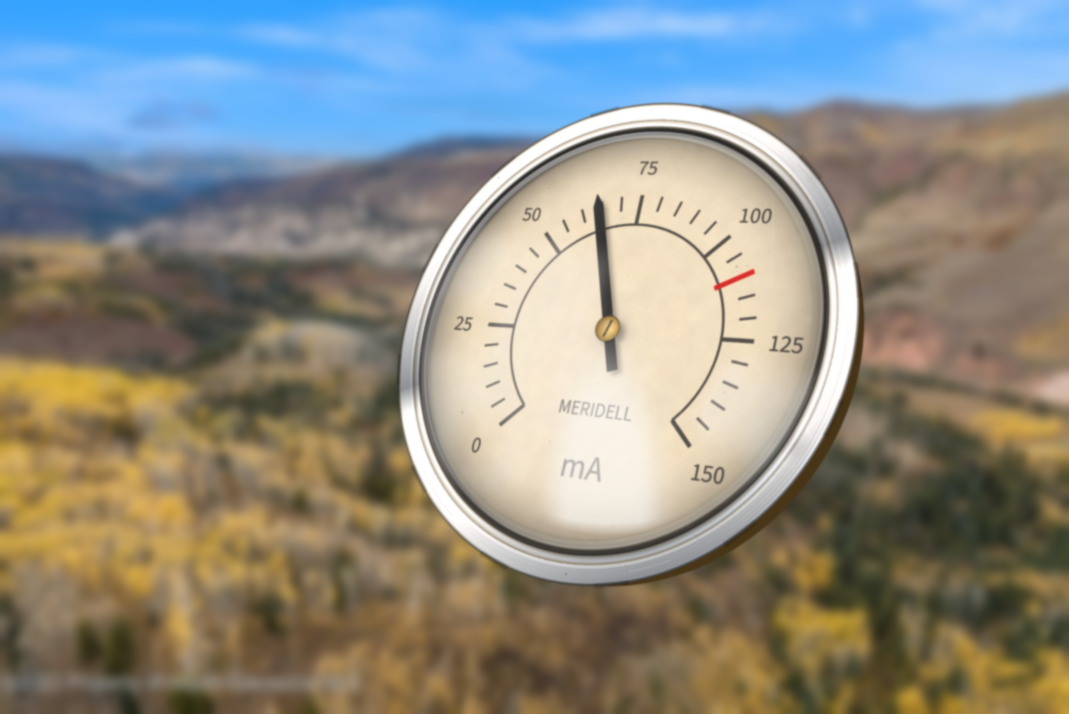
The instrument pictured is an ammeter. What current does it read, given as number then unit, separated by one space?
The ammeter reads 65 mA
